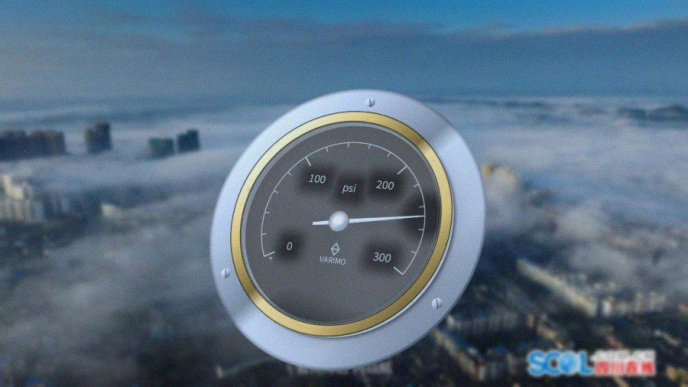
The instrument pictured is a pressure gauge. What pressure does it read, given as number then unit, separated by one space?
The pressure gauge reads 250 psi
